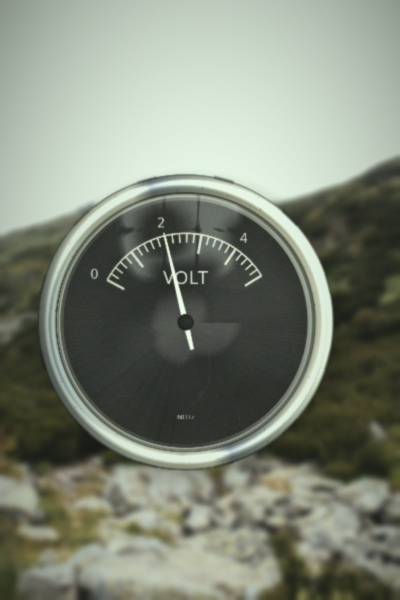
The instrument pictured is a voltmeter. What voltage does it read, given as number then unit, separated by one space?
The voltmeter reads 2 V
